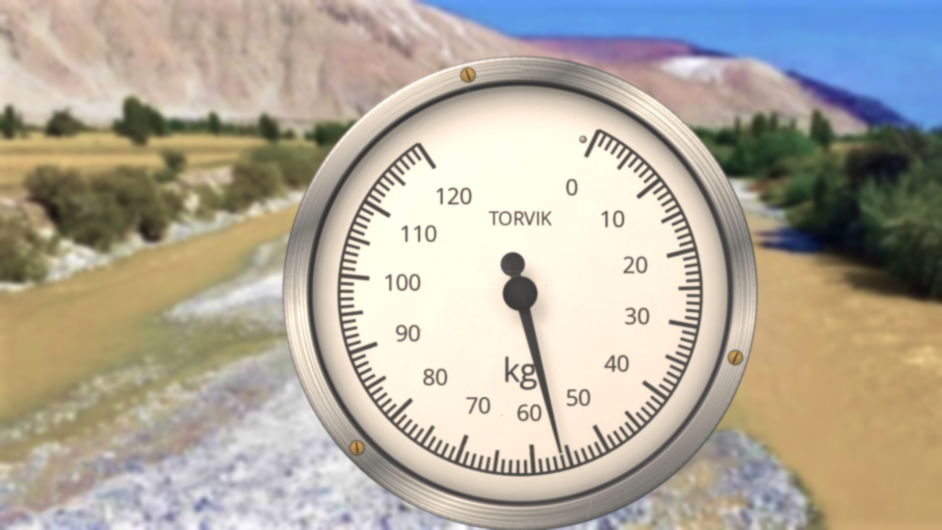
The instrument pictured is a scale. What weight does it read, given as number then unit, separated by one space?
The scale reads 56 kg
